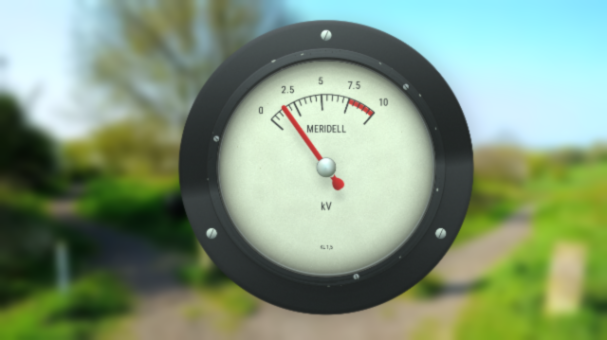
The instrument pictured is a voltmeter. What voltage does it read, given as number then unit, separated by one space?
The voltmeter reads 1.5 kV
